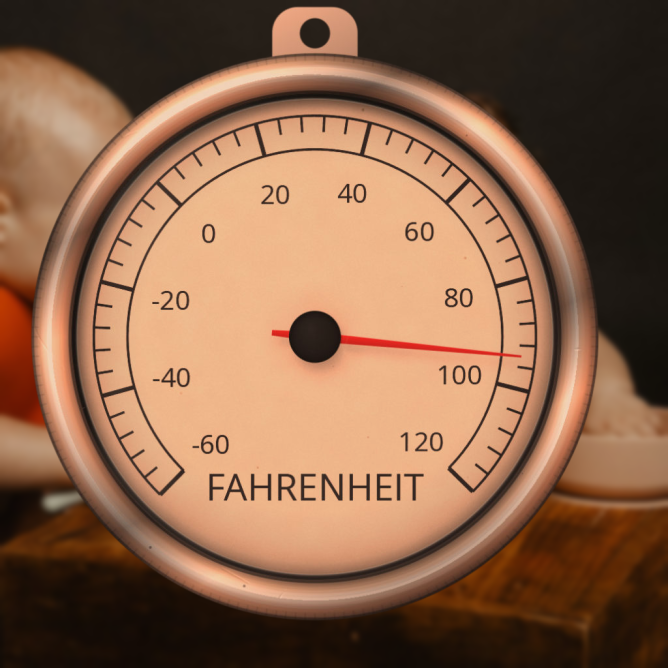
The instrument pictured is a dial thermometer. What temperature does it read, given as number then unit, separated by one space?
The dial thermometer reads 94 °F
